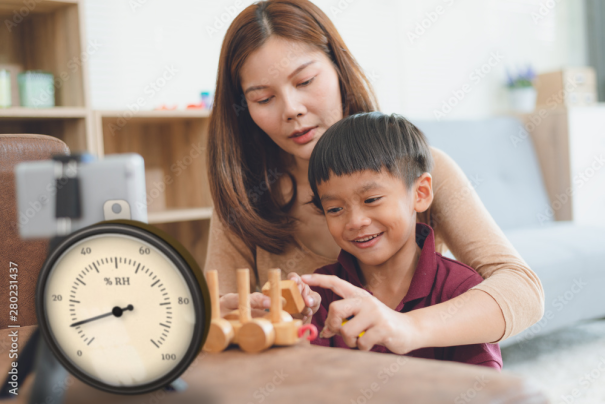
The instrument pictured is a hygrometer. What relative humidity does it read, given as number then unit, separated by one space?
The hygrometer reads 10 %
